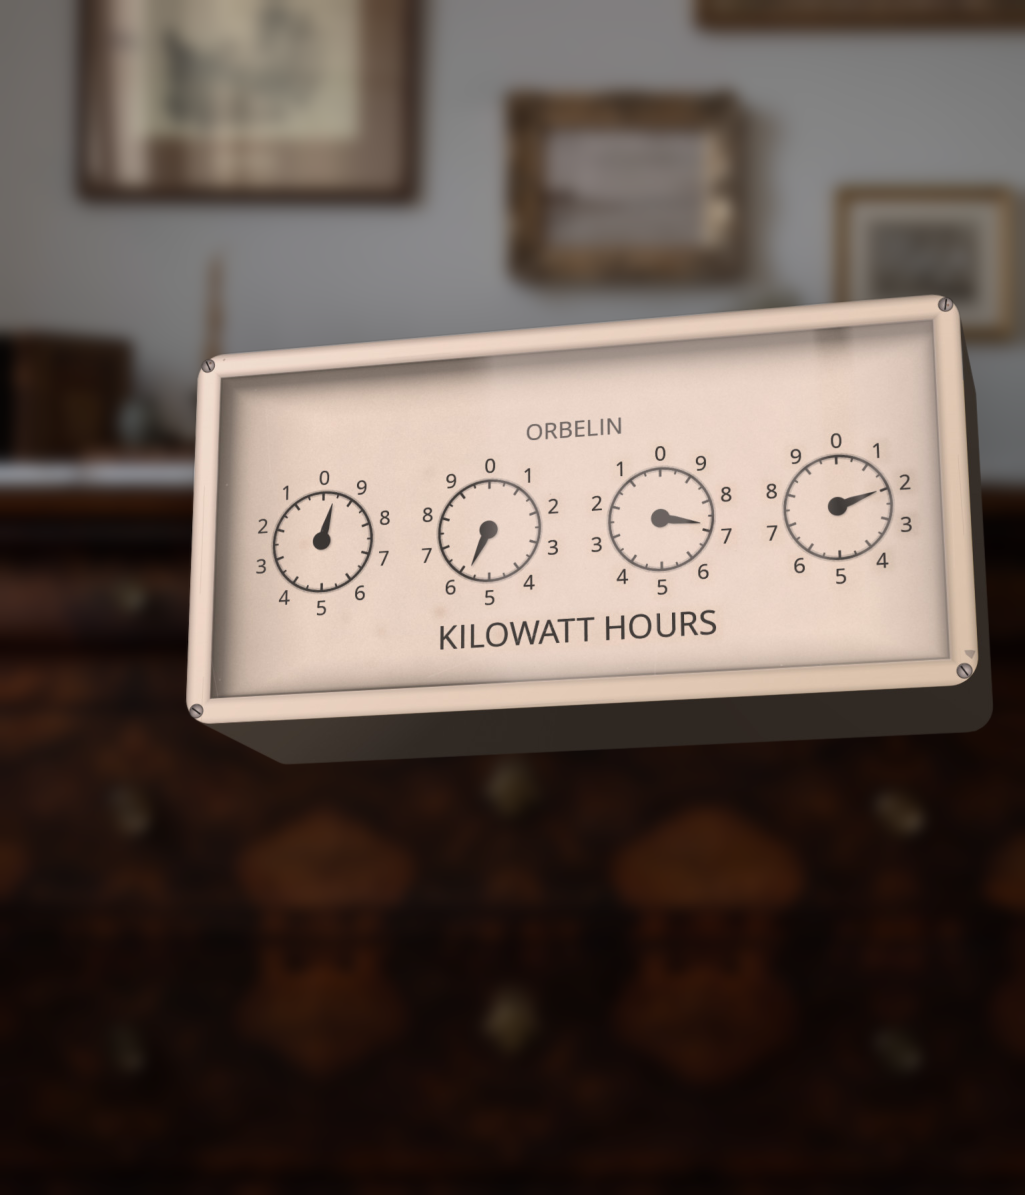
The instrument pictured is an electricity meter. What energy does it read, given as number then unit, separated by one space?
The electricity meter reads 9572 kWh
